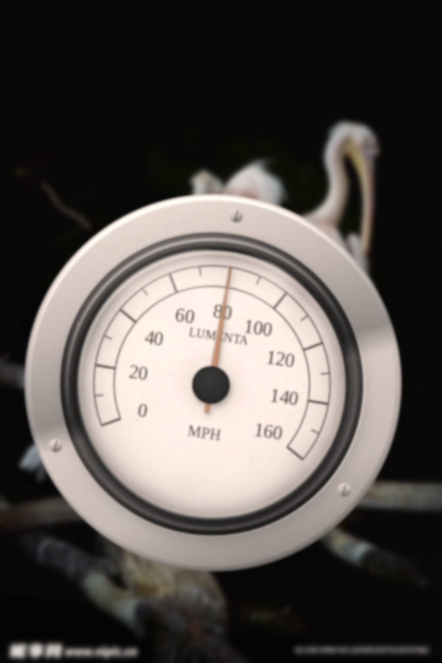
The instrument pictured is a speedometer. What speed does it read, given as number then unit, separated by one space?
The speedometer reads 80 mph
